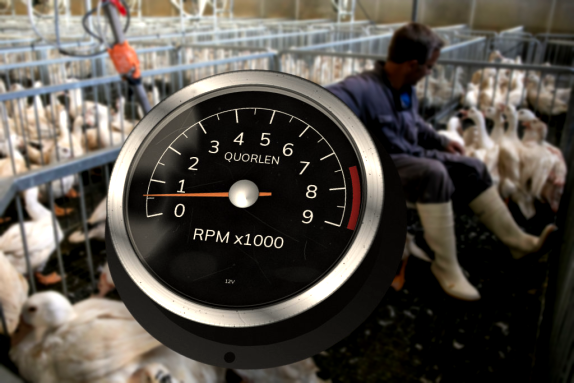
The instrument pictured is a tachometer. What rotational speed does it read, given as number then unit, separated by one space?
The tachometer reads 500 rpm
